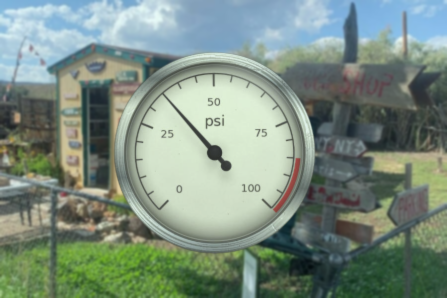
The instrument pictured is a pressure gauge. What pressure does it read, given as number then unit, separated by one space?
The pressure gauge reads 35 psi
